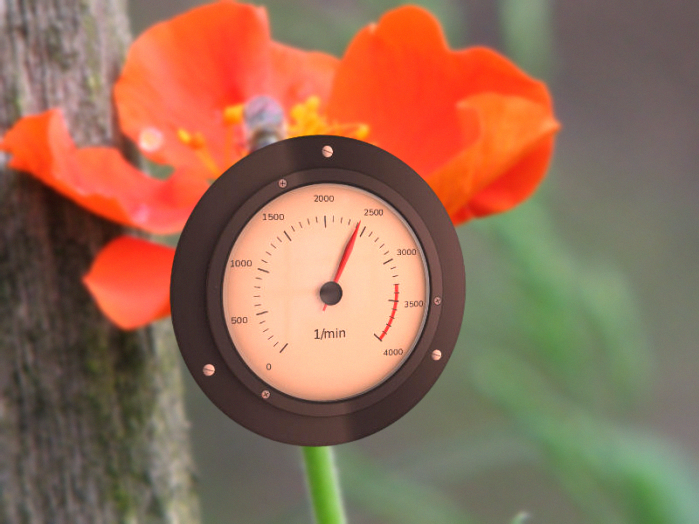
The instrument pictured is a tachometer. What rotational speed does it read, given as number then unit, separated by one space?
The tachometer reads 2400 rpm
